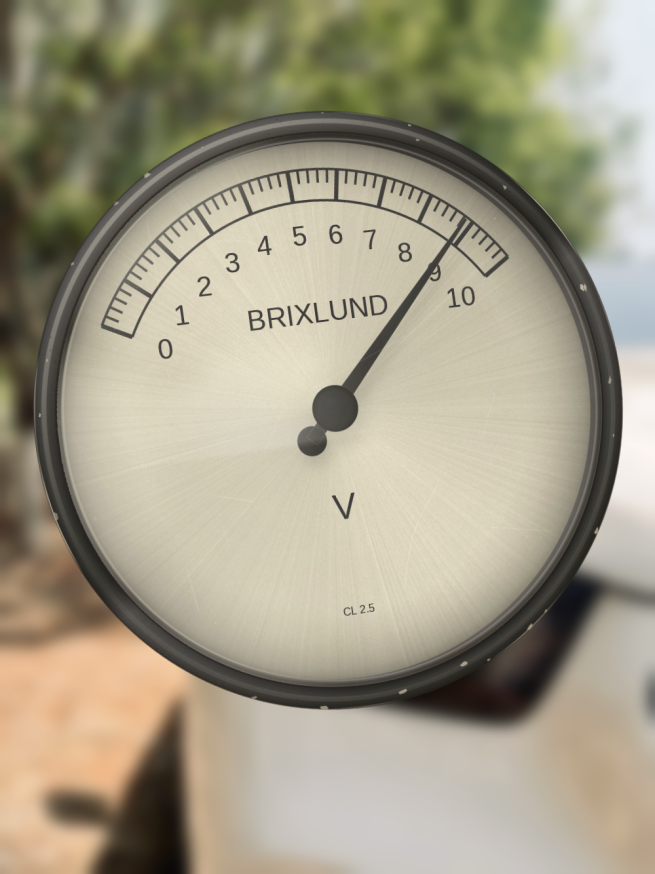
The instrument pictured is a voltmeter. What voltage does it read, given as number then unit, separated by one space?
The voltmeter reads 8.8 V
